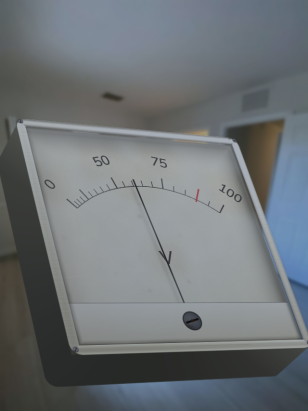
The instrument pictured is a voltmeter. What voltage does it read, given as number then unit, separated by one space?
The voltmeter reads 60 V
